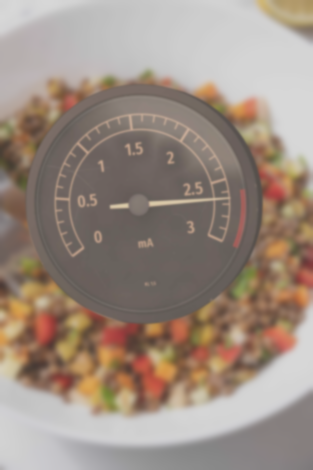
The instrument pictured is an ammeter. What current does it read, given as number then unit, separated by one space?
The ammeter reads 2.65 mA
